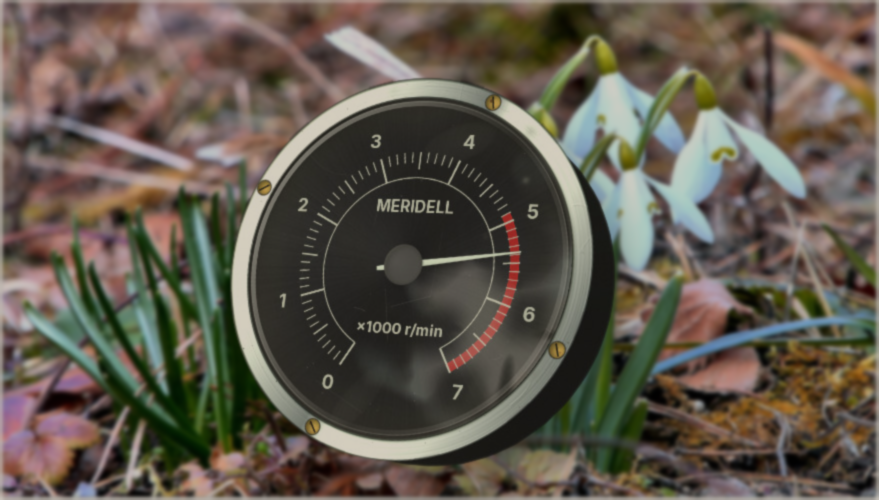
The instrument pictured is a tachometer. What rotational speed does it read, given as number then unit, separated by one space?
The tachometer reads 5400 rpm
